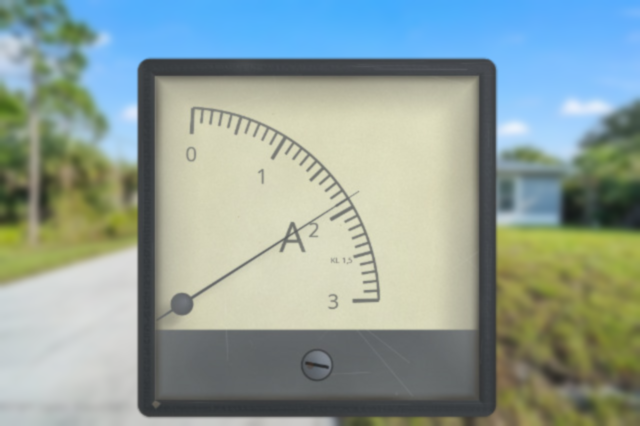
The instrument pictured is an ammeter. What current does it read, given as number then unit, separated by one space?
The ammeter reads 1.9 A
